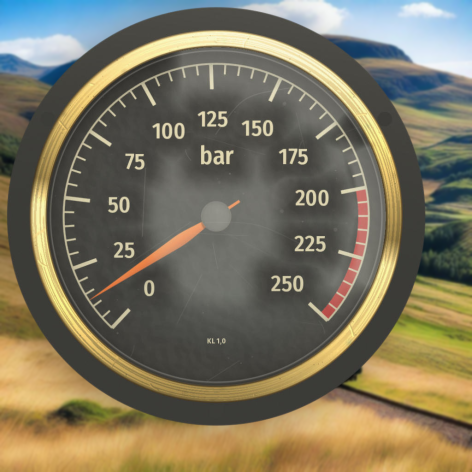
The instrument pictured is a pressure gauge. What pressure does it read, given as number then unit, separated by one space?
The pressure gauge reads 12.5 bar
